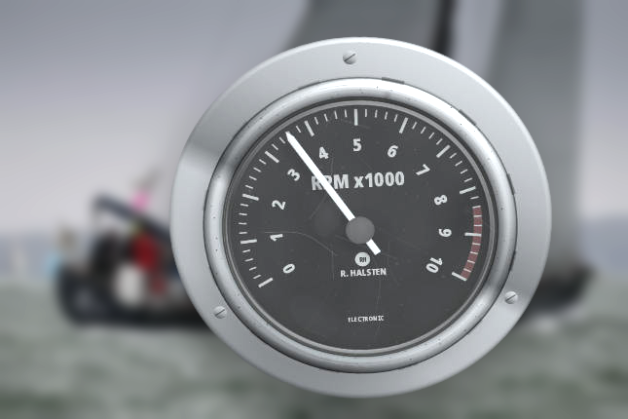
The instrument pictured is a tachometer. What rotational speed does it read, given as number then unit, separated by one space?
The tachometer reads 3600 rpm
